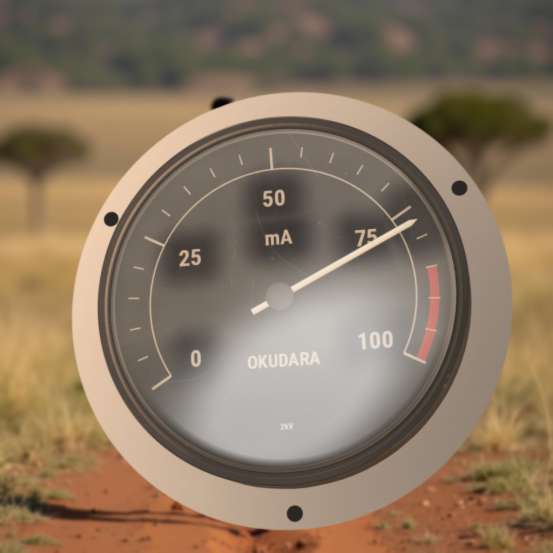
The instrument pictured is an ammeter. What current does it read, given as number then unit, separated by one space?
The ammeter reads 77.5 mA
